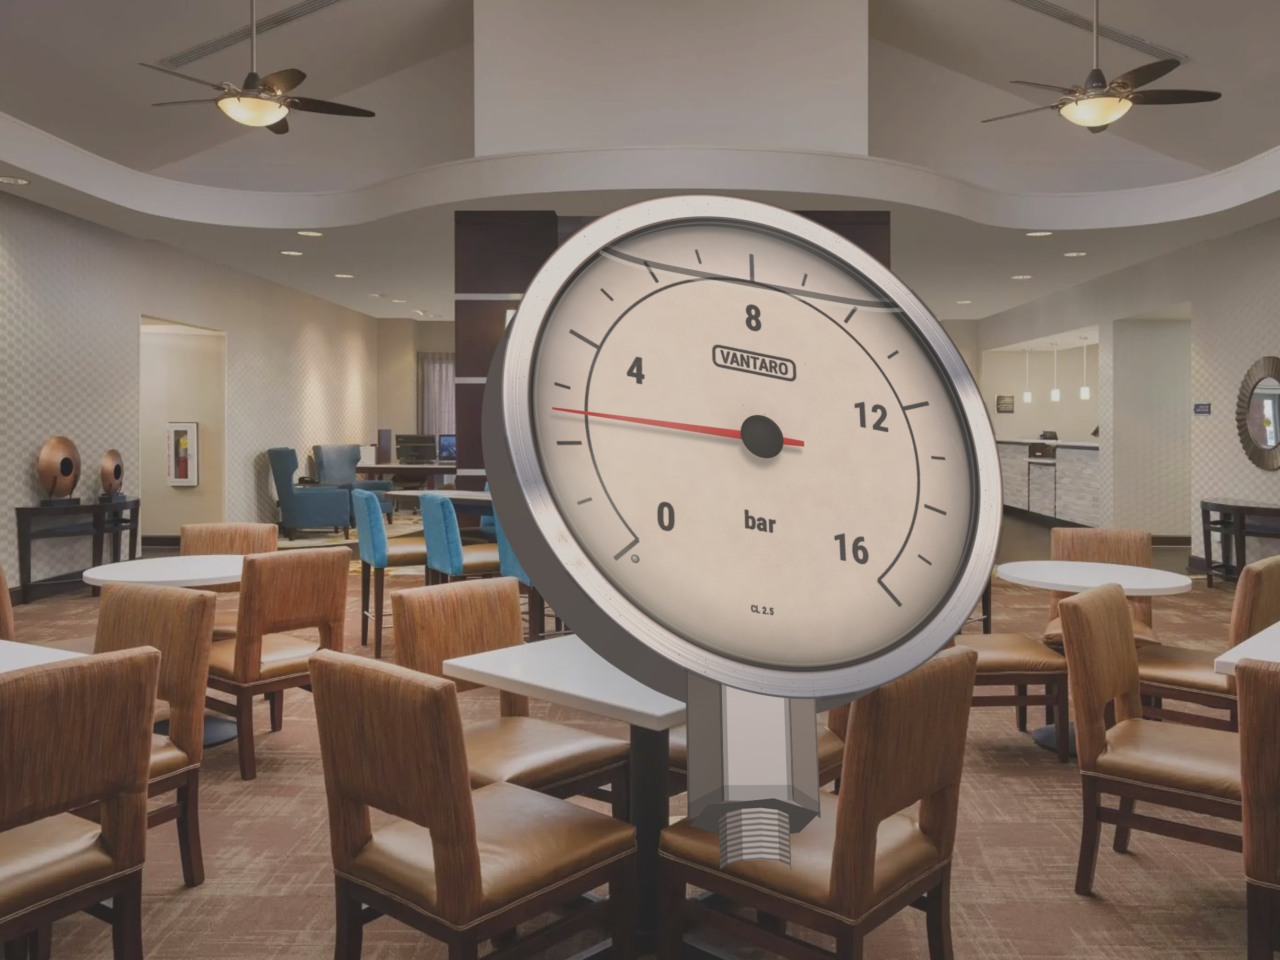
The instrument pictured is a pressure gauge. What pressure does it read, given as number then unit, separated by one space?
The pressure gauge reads 2.5 bar
